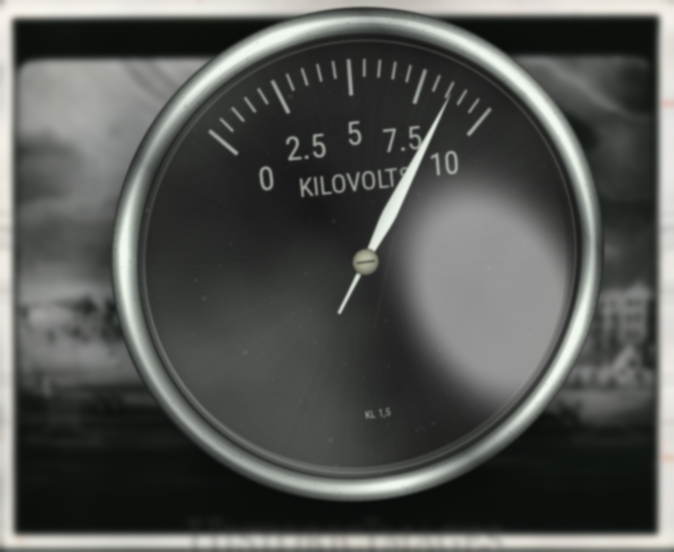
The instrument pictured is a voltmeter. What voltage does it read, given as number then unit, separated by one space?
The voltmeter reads 8.5 kV
